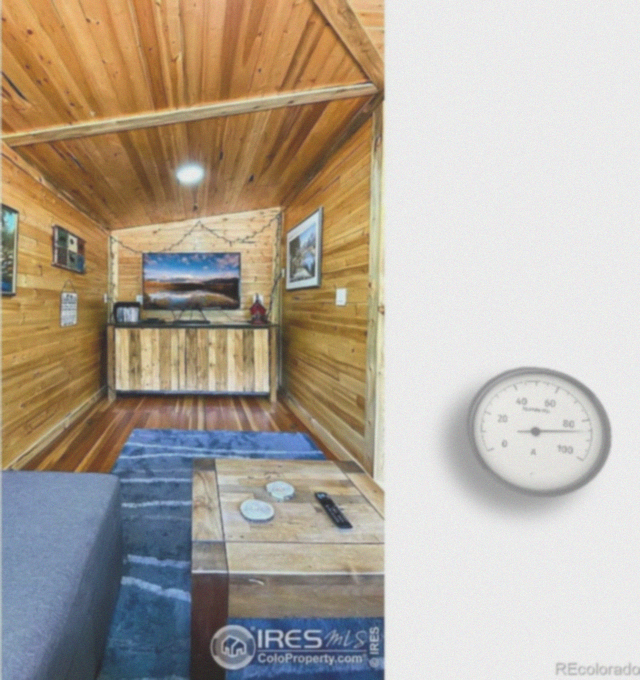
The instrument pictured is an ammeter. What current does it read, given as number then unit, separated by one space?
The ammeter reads 85 A
